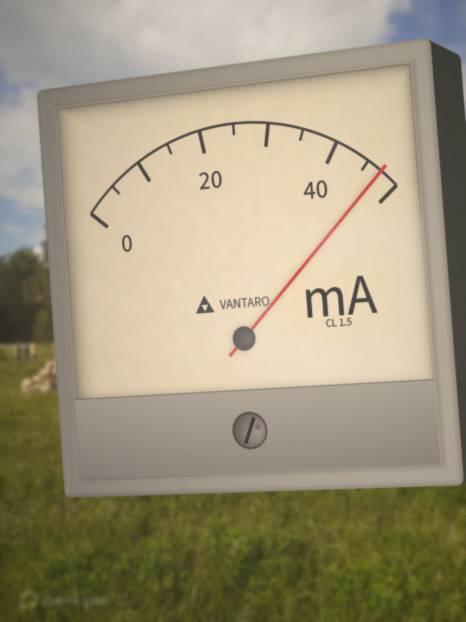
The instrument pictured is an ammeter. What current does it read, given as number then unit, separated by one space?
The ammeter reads 47.5 mA
